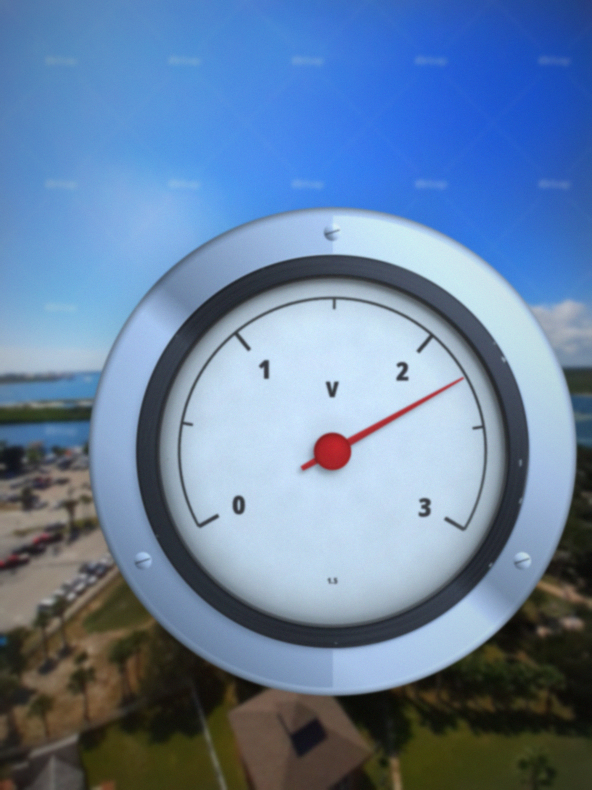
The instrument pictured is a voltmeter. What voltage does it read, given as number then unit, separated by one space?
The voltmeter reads 2.25 V
